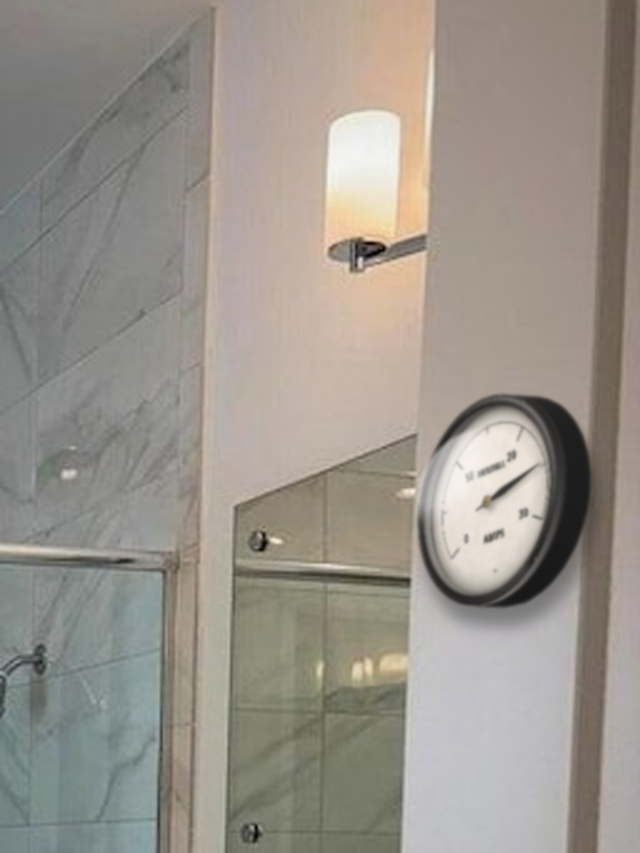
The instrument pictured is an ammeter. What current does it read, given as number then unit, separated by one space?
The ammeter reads 25 A
